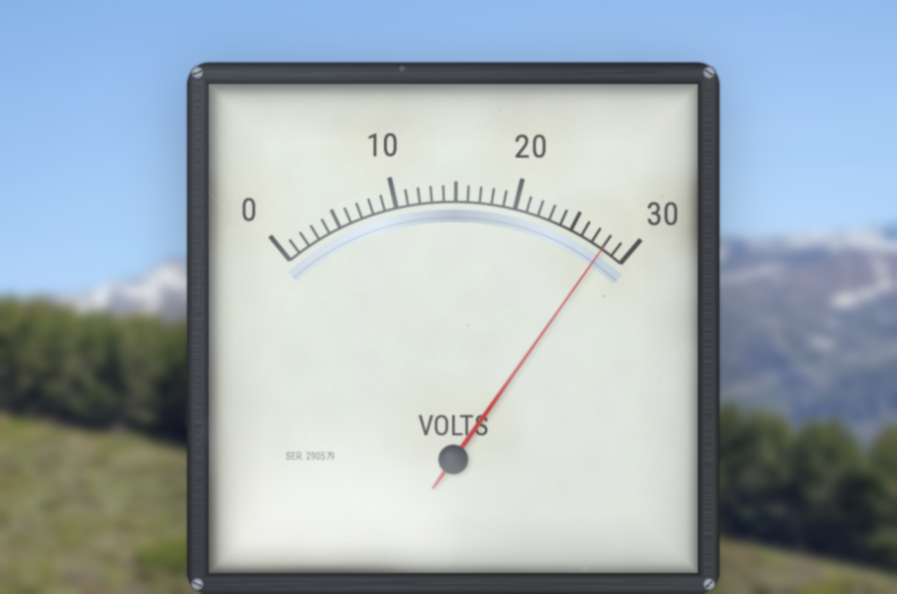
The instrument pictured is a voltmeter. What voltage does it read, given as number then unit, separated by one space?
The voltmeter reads 28 V
